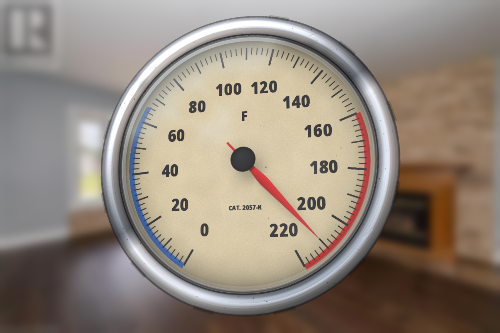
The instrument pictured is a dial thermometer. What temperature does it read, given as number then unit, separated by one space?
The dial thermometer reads 210 °F
